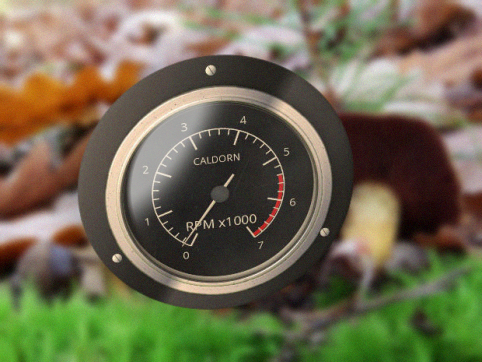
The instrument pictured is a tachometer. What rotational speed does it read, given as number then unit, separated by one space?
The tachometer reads 200 rpm
